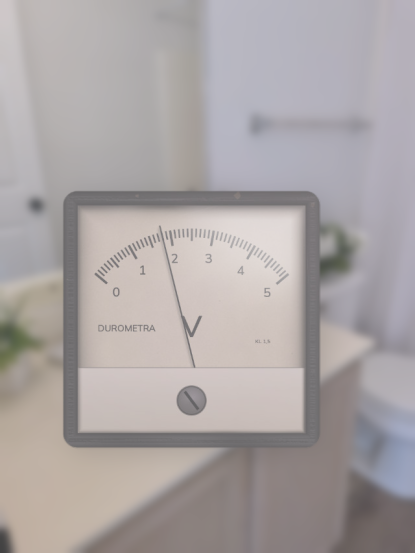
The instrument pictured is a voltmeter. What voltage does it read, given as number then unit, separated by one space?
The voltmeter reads 1.8 V
